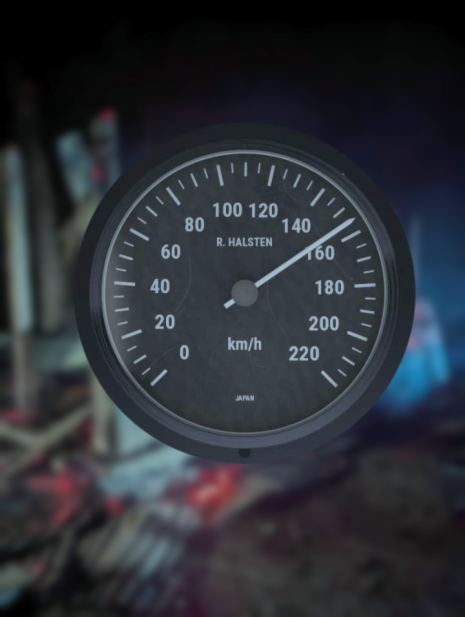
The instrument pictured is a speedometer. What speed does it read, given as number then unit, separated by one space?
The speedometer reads 155 km/h
